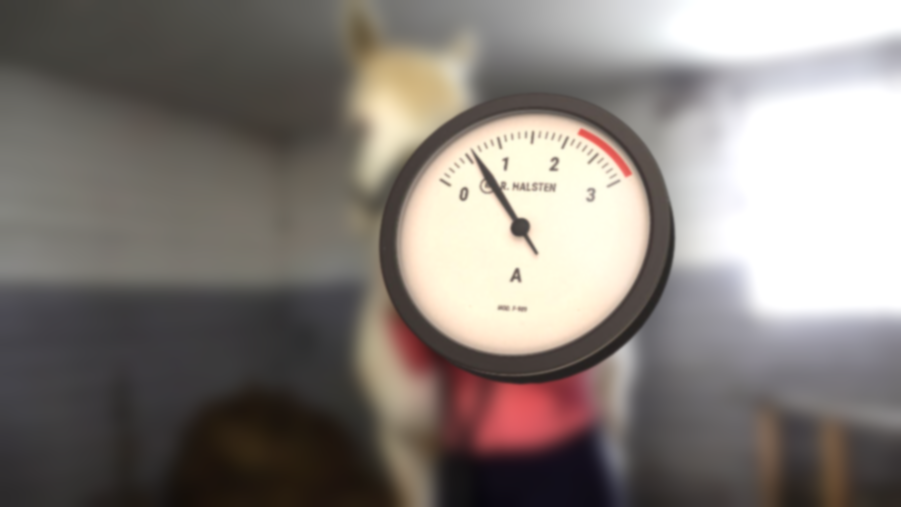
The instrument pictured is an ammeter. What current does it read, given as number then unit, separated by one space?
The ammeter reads 0.6 A
